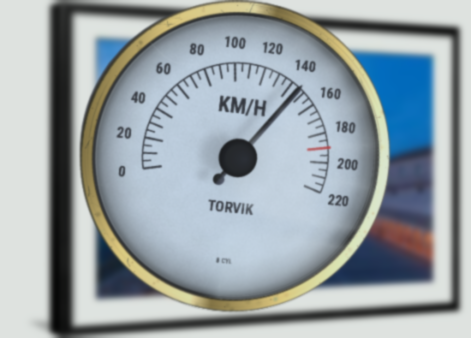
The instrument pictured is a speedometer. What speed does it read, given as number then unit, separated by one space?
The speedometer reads 145 km/h
